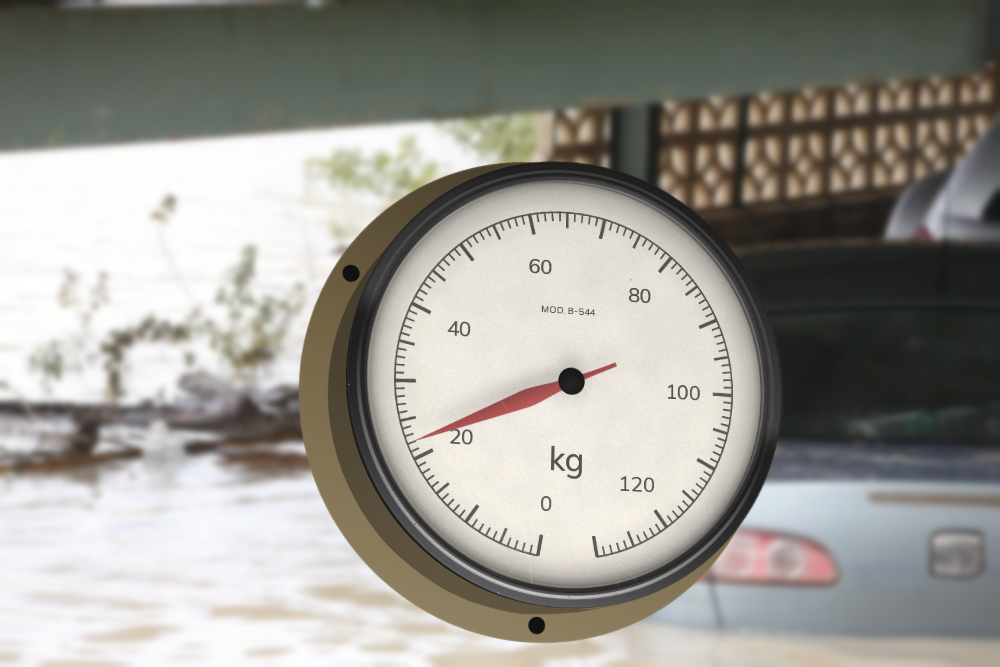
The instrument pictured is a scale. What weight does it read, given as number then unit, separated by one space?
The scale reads 22 kg
